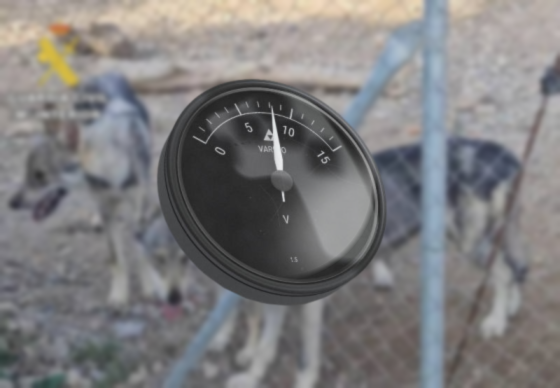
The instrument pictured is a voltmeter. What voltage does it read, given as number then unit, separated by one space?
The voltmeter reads 8 V
